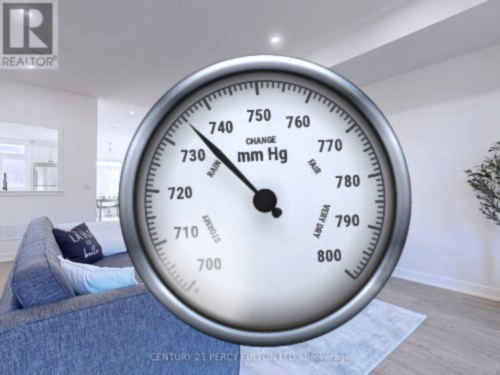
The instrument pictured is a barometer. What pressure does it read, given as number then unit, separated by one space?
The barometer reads 735 mmHg
